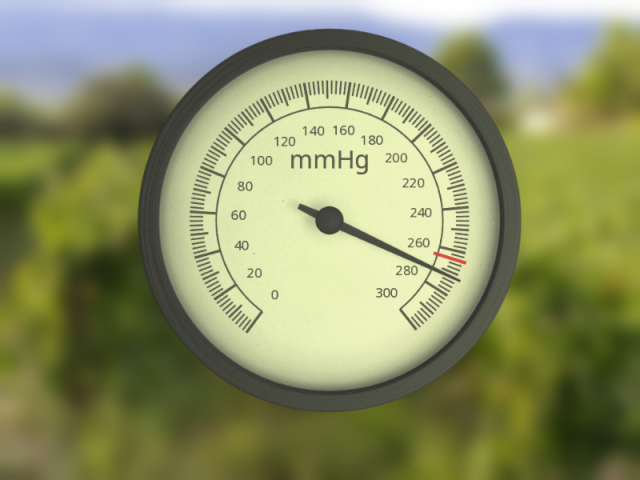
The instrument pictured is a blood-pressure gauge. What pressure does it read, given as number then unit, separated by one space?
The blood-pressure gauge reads 272 mmHg
